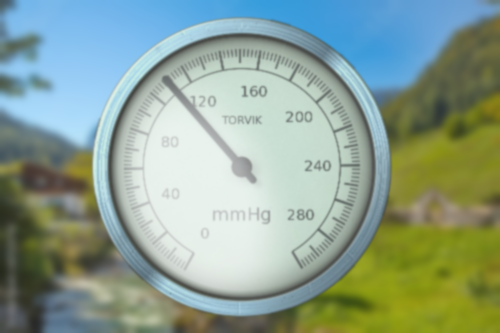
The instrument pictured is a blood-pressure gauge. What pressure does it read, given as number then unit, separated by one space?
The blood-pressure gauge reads 110 mmHg
